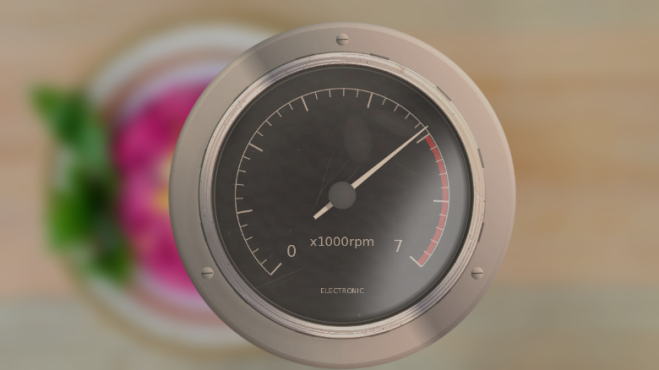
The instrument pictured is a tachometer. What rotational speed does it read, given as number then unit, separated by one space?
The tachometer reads 4900 rpm
